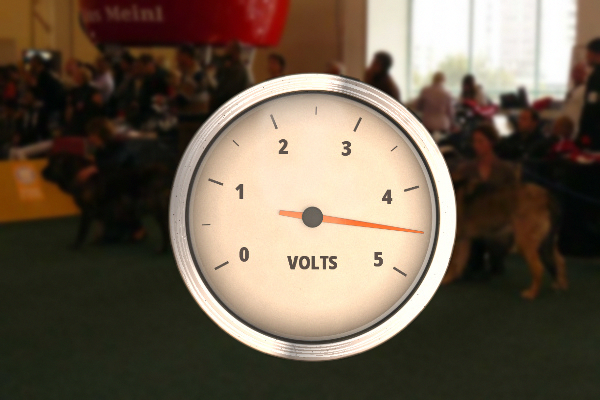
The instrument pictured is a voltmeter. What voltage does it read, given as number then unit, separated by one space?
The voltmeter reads 4.5 V
